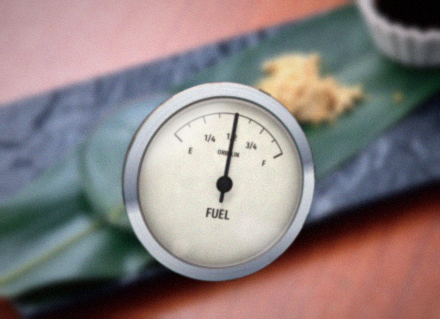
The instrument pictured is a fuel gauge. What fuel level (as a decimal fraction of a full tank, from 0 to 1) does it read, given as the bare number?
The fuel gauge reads 0.5
